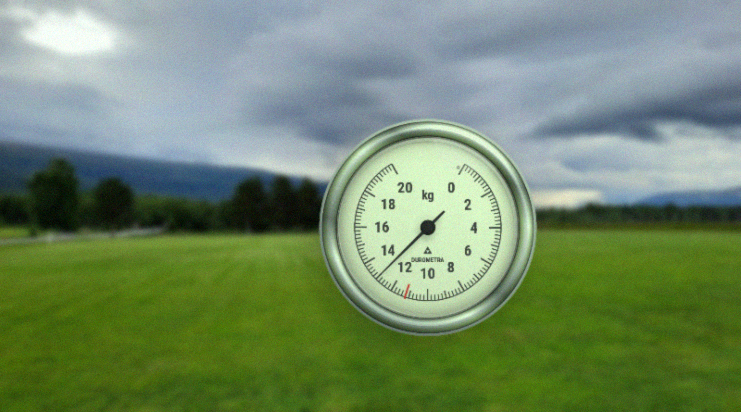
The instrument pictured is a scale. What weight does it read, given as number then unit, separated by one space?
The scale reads 13 kg
